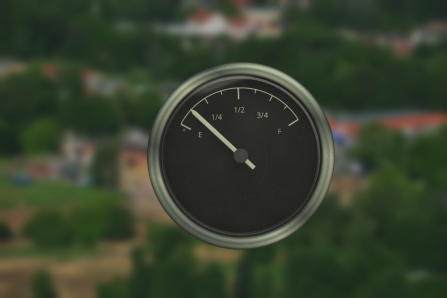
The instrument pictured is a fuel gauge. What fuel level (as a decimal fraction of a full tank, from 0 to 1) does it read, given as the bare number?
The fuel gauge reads 0.125
